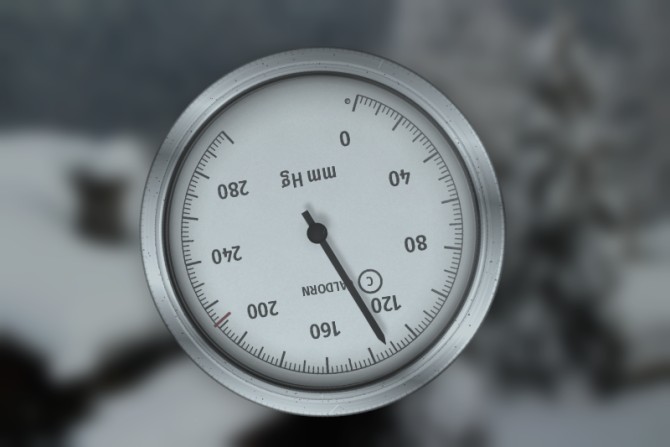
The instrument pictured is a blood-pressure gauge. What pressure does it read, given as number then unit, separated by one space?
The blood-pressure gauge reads 132 mmHg
